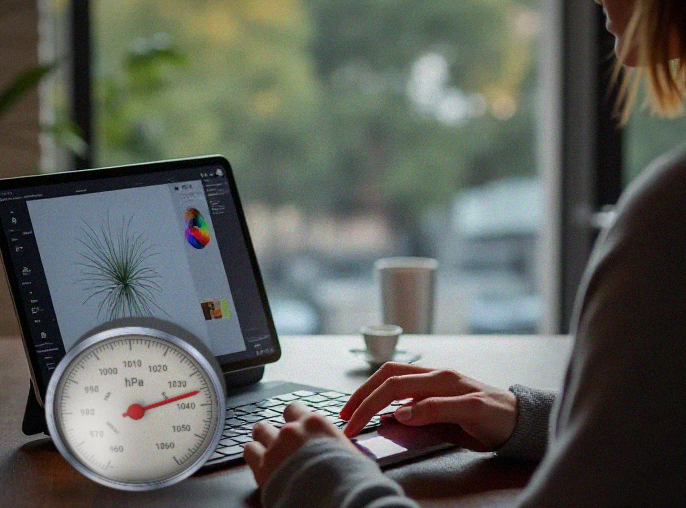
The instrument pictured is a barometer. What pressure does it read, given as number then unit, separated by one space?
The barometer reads 1035 hPa
